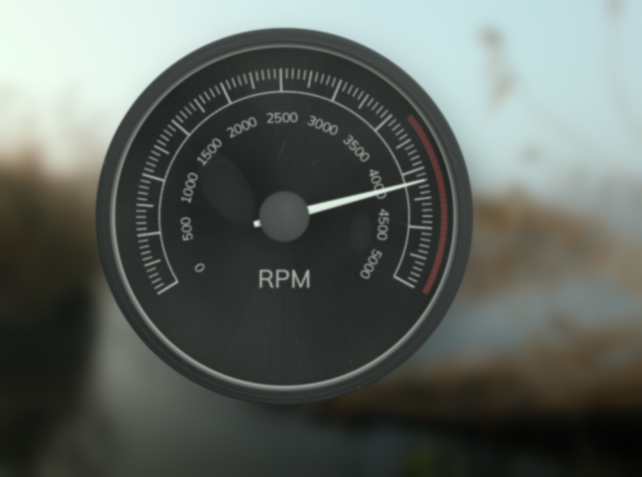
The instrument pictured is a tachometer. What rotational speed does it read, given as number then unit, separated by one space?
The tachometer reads 4100 rpm
